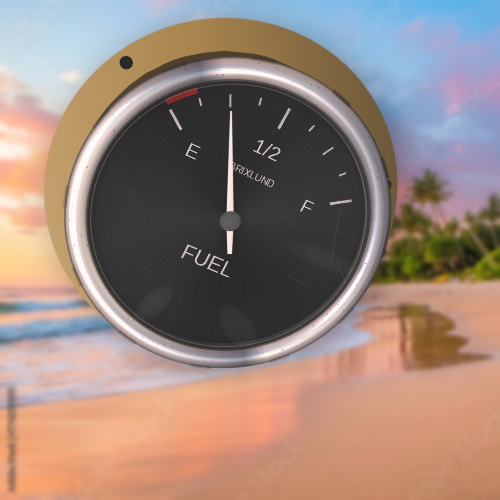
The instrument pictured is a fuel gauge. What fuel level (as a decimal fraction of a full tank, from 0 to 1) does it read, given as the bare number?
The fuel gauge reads 0.25
